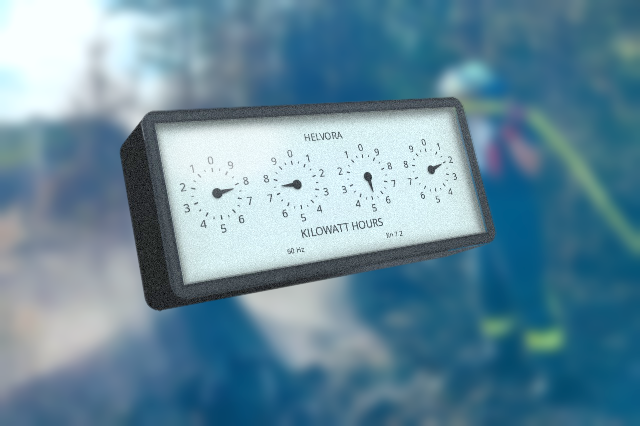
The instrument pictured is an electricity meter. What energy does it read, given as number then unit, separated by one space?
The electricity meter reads 7752 kWh
